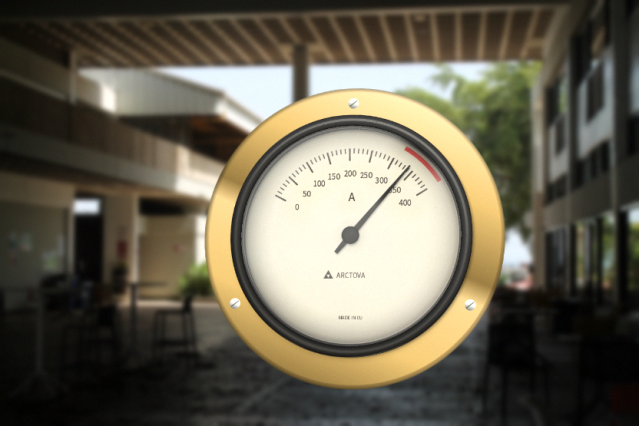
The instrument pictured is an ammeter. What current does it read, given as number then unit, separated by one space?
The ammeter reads 340 A
